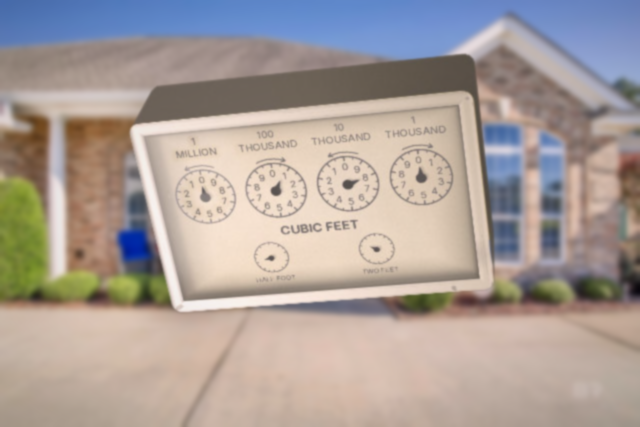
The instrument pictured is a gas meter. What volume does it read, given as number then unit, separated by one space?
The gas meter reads 8000 ft³
